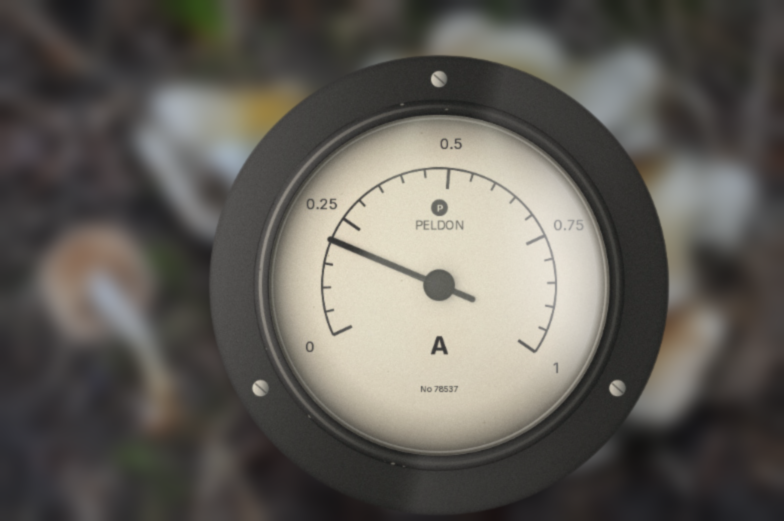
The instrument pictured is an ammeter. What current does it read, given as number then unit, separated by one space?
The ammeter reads 0.2 A
